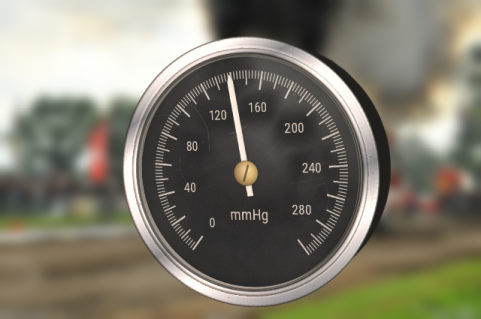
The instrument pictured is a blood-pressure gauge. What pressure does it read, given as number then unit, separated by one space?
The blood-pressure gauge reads 140 mmHg
